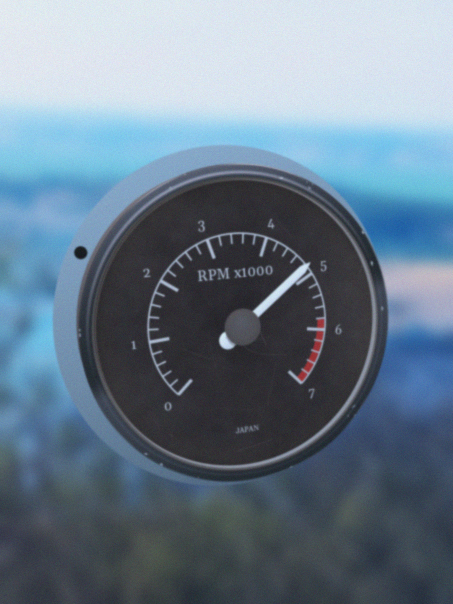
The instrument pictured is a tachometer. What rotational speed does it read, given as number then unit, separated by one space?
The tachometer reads 4800 rpm
